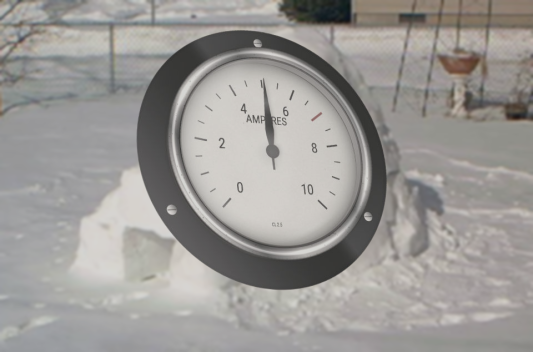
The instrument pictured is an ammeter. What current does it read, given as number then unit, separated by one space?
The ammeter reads 5 A
